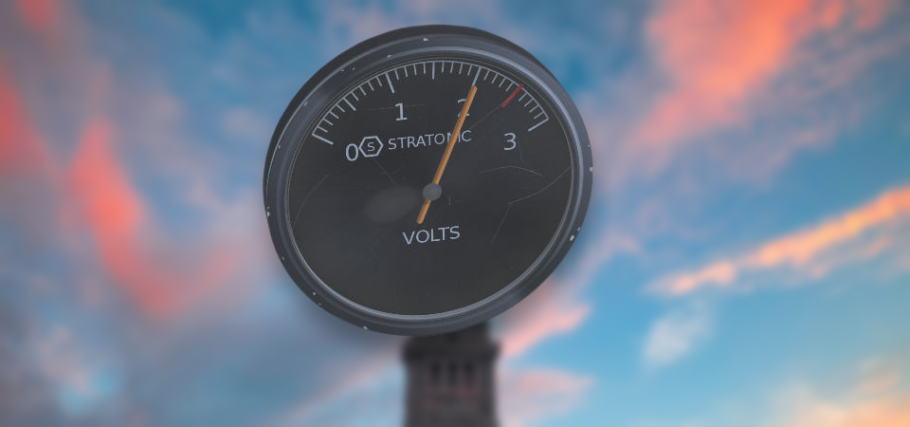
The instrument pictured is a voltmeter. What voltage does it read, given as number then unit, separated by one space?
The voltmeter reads 2 V
